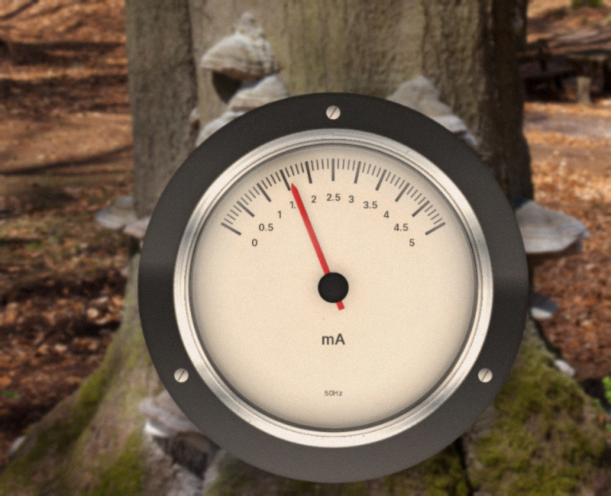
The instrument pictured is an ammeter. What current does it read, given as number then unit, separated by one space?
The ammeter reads 1.6 mA
